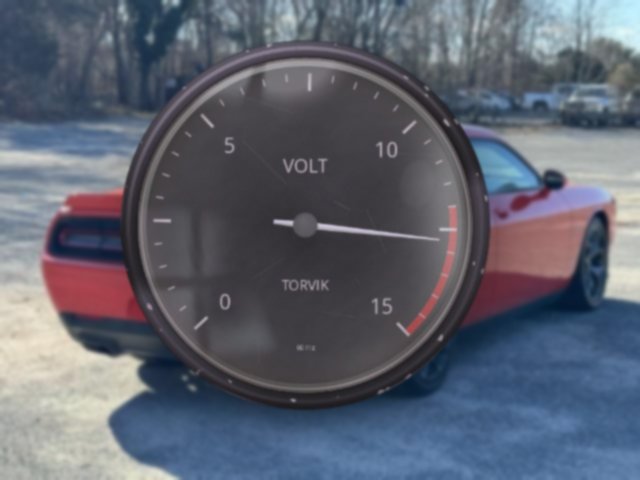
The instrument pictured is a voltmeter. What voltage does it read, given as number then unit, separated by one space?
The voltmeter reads 12.75 V
